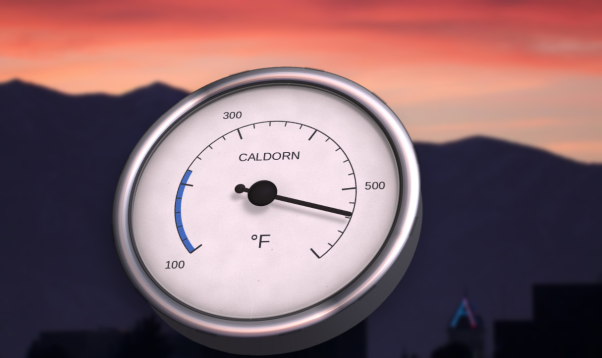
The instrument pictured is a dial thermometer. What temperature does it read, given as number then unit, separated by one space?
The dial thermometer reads 540 °F
